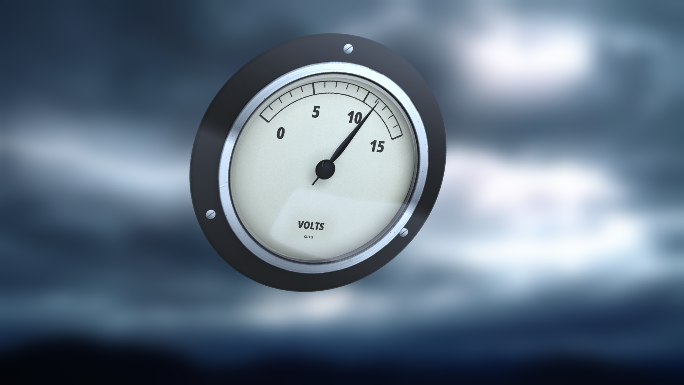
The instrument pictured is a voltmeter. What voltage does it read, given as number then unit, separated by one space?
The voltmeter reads 11 V
